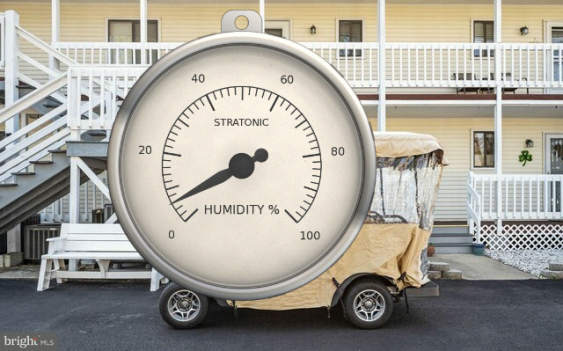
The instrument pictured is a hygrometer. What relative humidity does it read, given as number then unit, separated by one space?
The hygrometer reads 6 %
